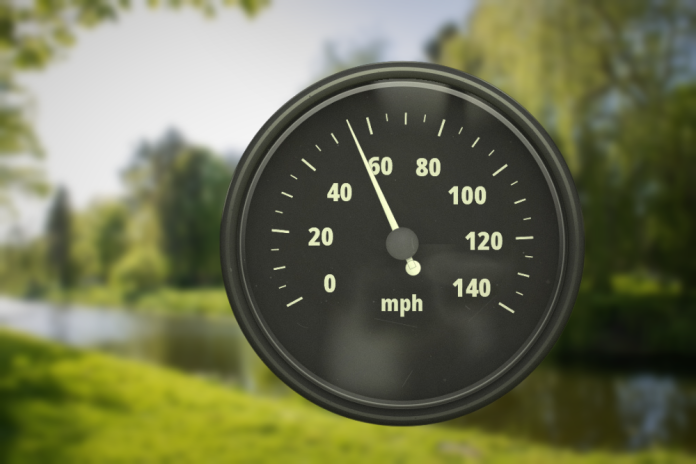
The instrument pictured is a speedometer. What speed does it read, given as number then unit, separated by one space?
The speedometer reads 55 mph
